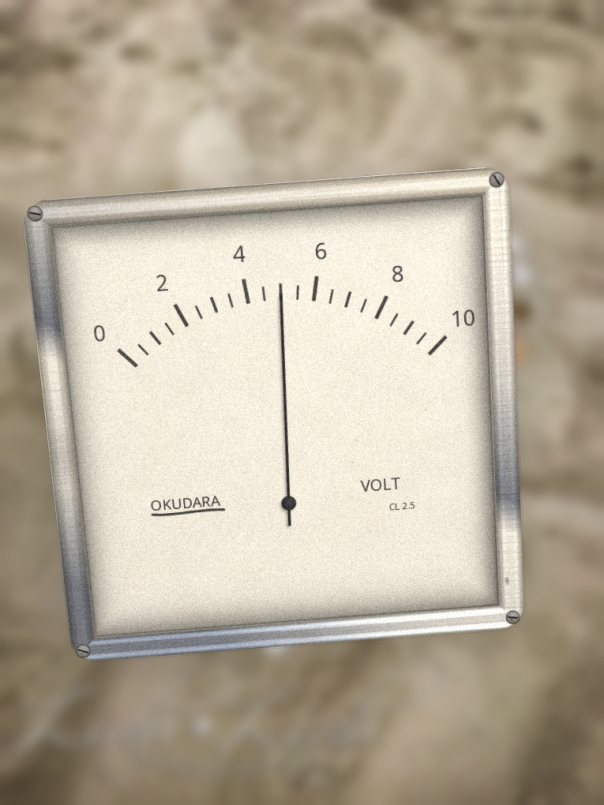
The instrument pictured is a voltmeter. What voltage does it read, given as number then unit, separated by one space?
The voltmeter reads 5 V
